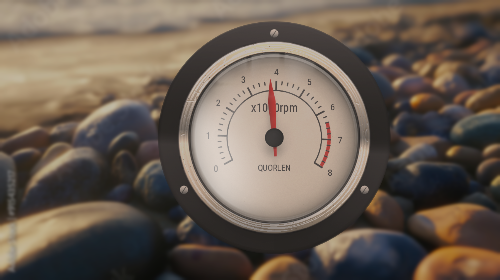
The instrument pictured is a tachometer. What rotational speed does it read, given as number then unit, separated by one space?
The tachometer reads 3800 rpm
